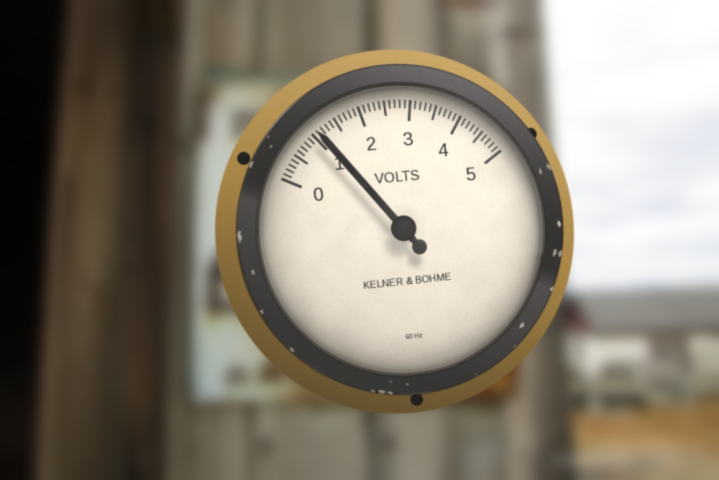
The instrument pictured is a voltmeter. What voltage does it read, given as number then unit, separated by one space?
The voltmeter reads 1.1 V
